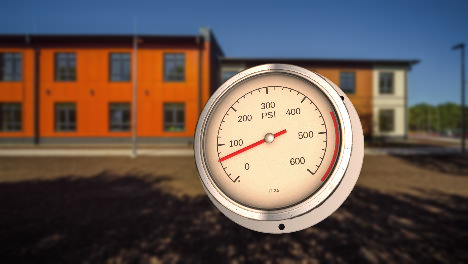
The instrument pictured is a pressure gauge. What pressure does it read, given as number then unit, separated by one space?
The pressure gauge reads 60 psi
